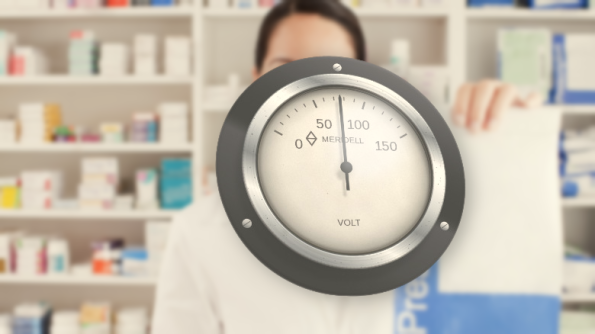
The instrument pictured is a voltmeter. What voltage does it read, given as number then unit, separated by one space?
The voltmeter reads 75 V
